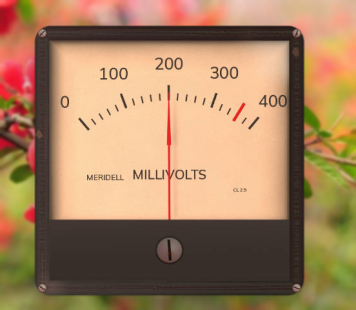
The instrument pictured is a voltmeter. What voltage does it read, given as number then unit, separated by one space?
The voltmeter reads 200 mV
